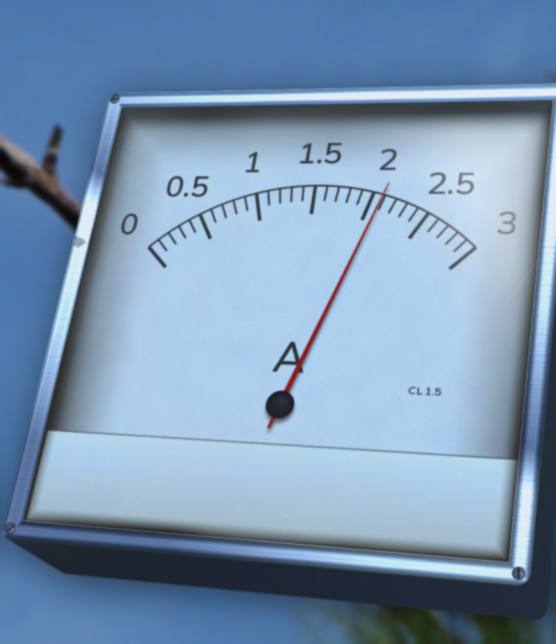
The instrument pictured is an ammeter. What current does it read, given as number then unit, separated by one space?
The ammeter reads 2.1 A
